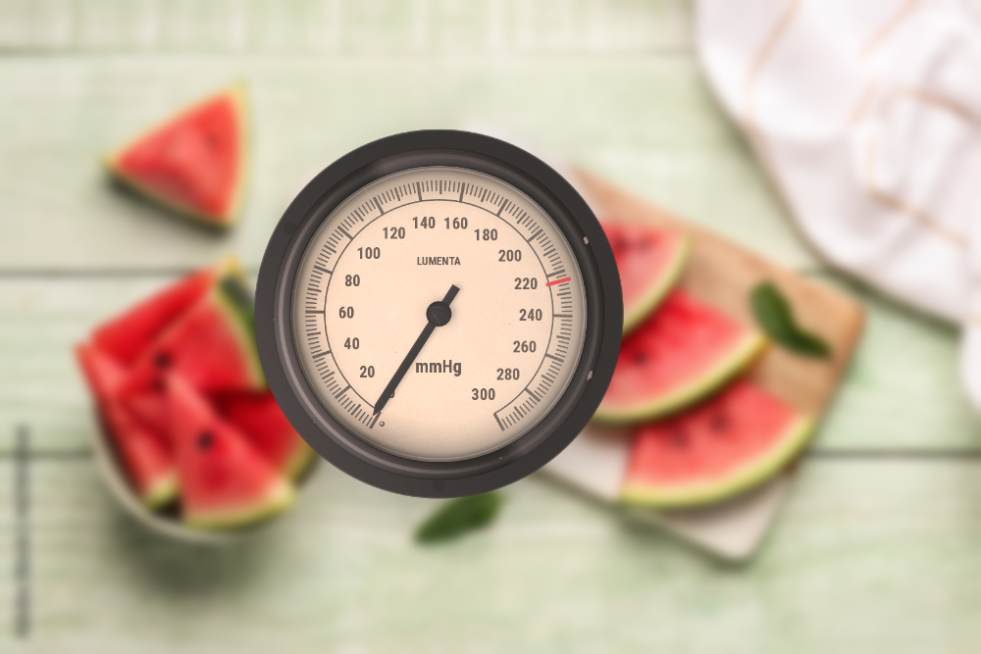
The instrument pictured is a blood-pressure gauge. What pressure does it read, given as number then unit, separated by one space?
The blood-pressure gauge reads 2 mmHg
